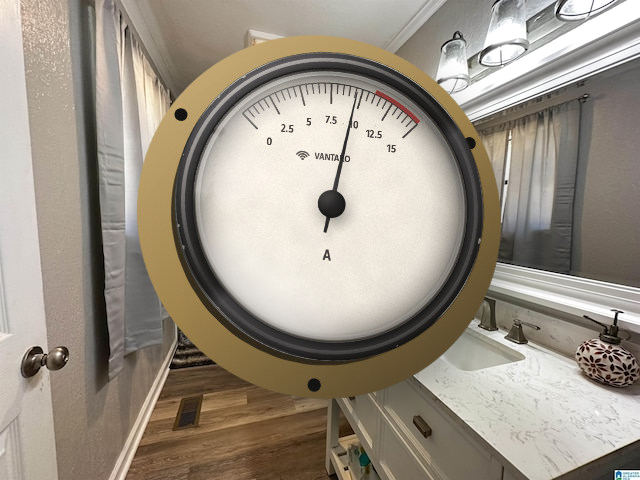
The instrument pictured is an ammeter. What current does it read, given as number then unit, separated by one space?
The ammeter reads 9.5 A
